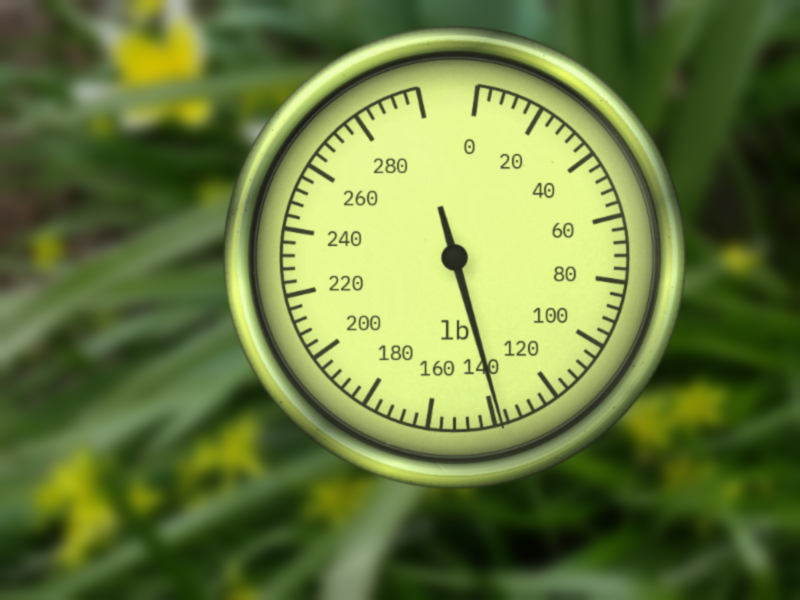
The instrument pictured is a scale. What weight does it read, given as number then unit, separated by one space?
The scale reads 138 lb
